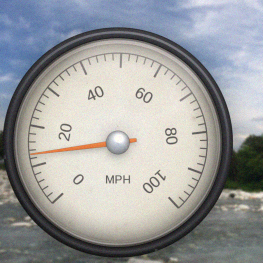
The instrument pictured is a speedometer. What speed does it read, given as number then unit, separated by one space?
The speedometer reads 13 mph
